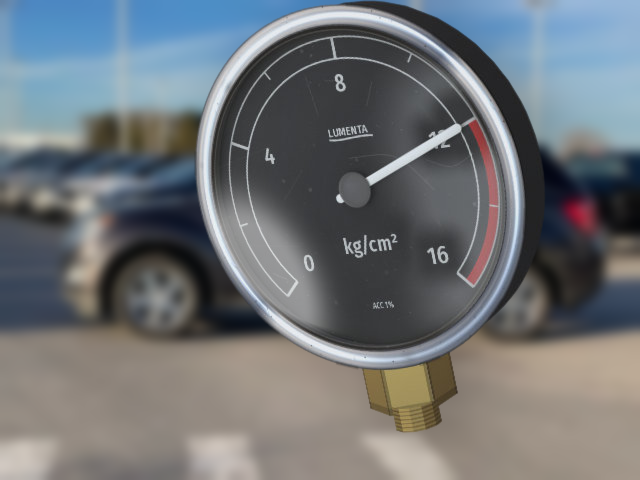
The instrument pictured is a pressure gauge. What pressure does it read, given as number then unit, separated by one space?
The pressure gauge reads 12 kg/cm²
